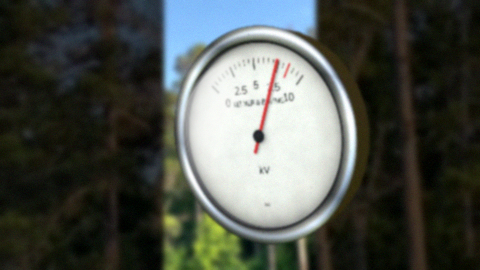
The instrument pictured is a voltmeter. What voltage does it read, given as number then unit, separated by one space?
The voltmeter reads 7.5 kV
